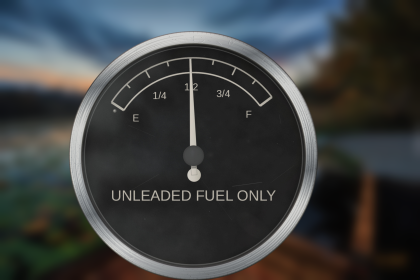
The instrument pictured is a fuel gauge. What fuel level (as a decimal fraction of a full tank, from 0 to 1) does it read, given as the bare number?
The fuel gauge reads 0.5
